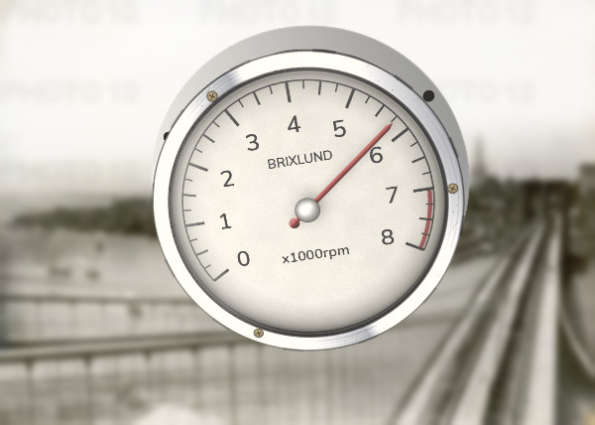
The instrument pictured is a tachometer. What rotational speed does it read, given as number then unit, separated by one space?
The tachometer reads 5750 rpm
